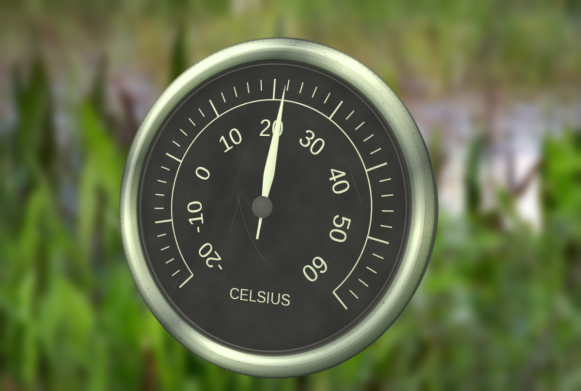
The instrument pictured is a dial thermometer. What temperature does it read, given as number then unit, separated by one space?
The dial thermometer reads 22 °C
